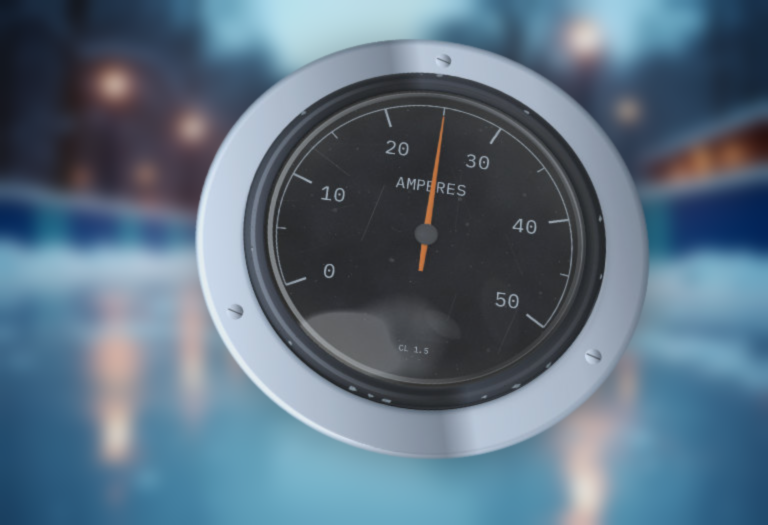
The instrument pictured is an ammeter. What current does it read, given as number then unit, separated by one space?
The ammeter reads 25 A
